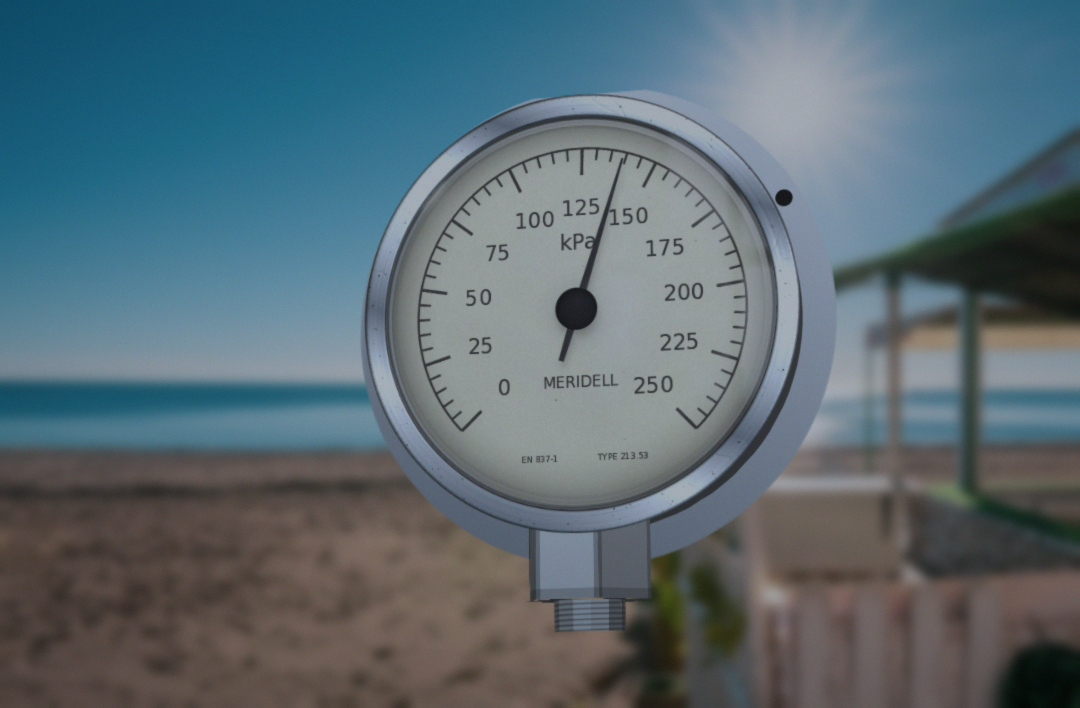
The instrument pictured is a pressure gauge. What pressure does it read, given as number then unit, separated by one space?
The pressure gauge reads 140 kPa
